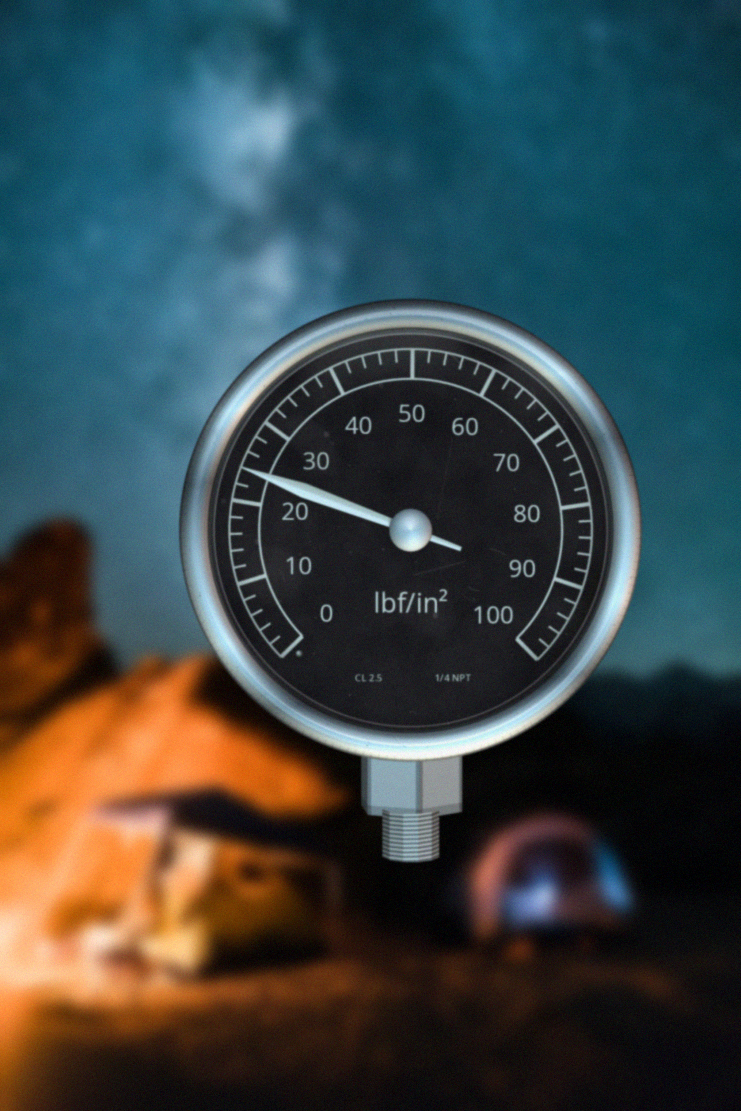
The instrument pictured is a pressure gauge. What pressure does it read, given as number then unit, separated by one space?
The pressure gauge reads 24 psi
